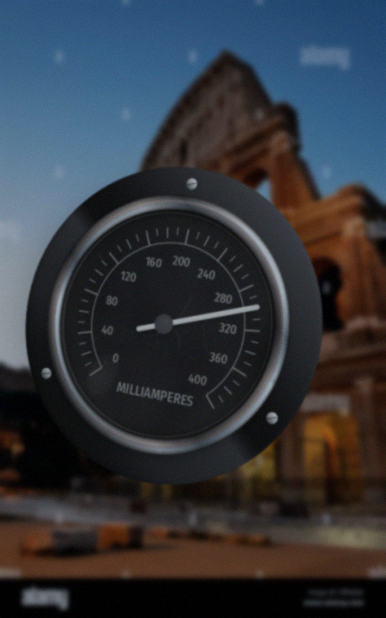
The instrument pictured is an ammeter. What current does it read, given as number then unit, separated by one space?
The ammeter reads 300 mA
